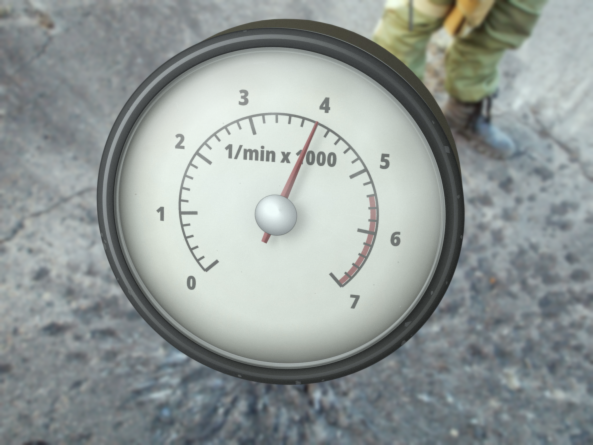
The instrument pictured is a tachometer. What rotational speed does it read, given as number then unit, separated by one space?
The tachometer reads 4000 rpm
